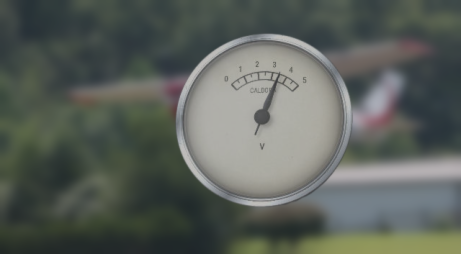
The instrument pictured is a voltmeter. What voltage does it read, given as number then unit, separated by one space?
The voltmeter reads 3.5 V
